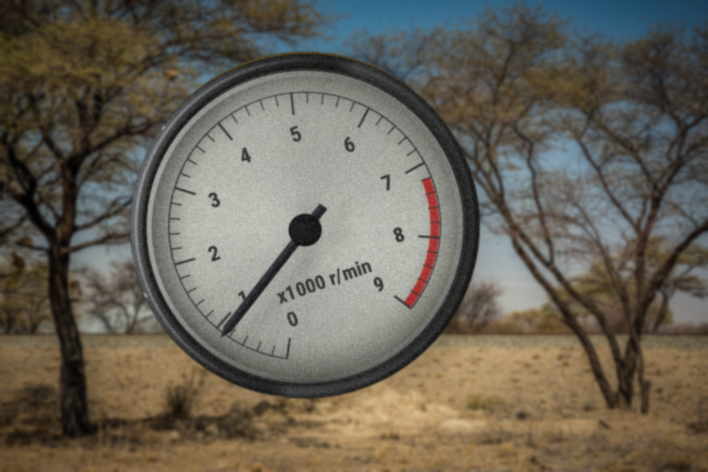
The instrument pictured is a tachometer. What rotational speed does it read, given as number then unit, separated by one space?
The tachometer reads 900 rpm
